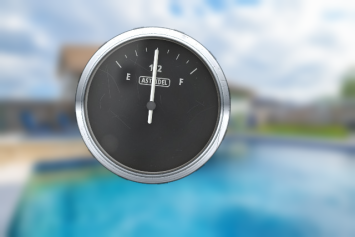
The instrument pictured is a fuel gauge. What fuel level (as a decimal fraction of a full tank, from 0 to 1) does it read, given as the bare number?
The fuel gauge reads 0.5
